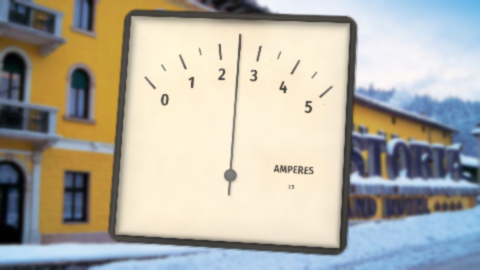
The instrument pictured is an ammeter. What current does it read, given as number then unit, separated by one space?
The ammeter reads 2.5 A
